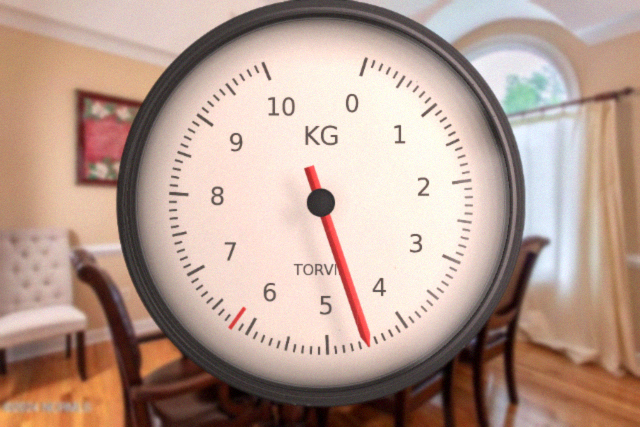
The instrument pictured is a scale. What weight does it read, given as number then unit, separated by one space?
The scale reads 4.5 kg
